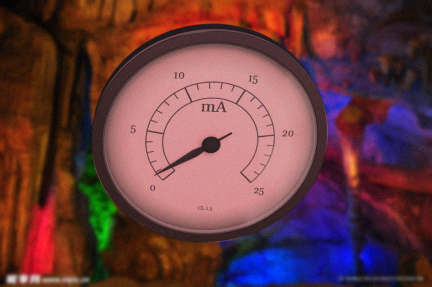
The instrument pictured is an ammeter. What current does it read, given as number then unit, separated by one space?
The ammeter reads 1 mA
